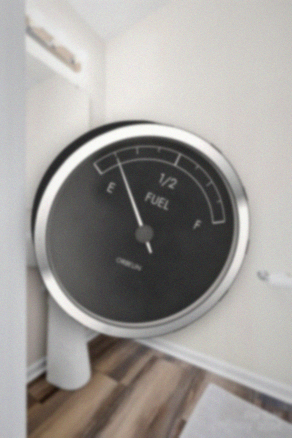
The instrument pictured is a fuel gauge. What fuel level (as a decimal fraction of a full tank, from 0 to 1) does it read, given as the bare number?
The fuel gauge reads 0.125
